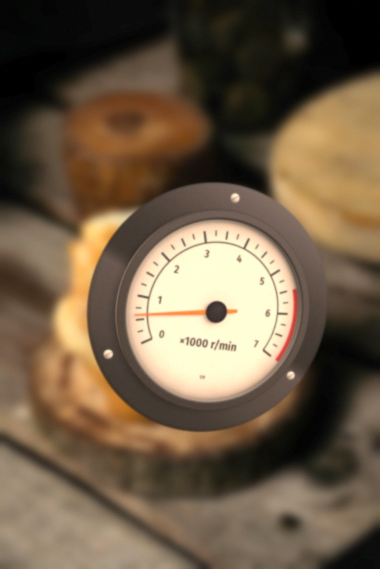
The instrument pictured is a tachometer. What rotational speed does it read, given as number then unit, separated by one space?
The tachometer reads 625 rpm
